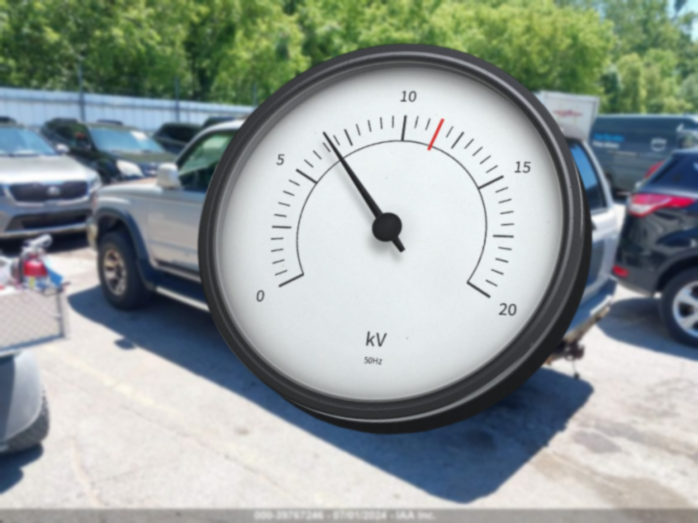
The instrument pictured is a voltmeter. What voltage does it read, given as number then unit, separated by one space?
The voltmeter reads 6.75 kV
